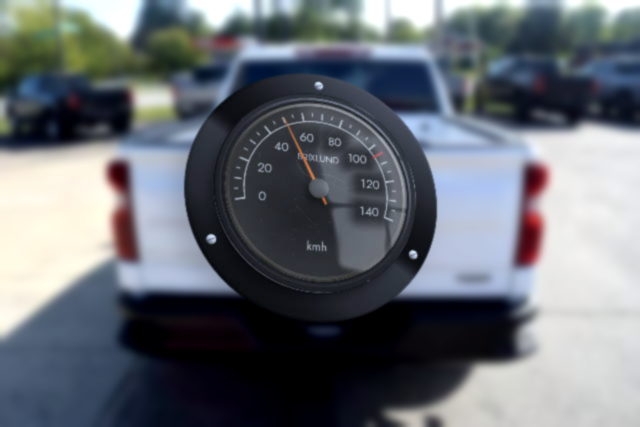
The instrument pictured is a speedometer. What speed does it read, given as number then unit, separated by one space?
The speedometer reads 50 km/h
